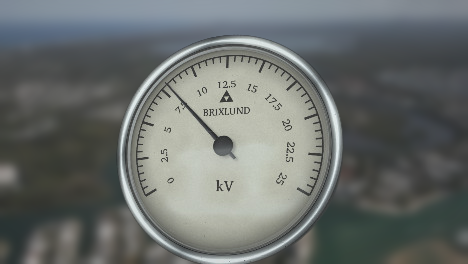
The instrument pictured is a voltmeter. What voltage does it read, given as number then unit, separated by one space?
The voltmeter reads 8 kV
